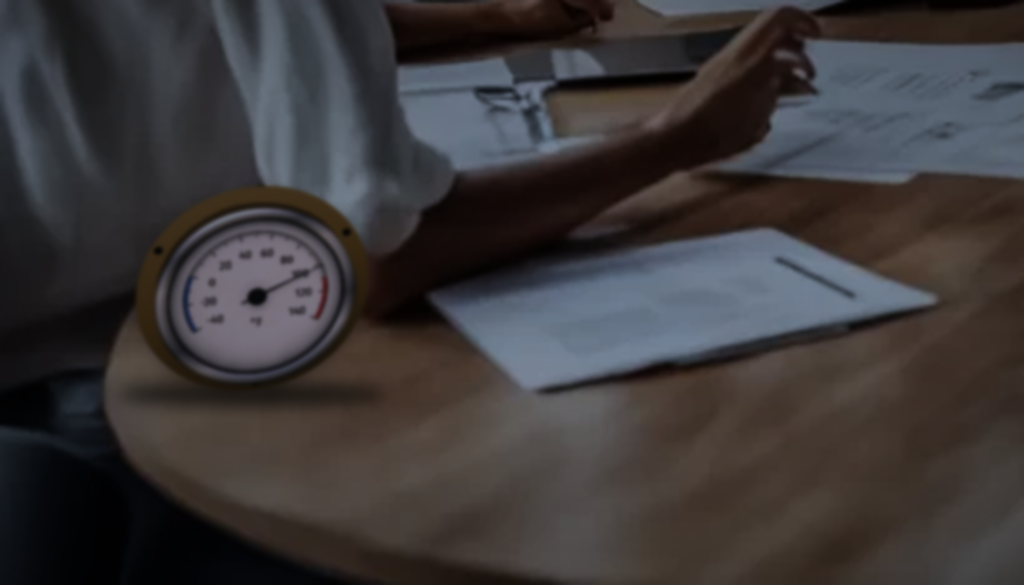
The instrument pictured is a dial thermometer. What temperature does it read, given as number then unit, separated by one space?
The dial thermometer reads 100 °F
